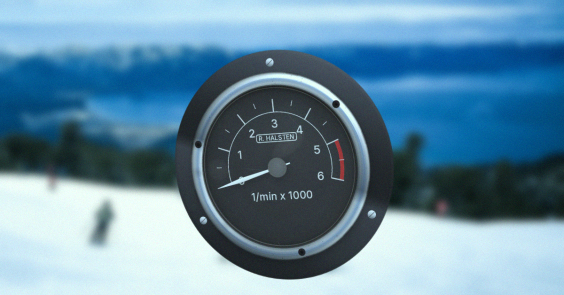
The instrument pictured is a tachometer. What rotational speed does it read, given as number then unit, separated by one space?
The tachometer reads 0 rpm
